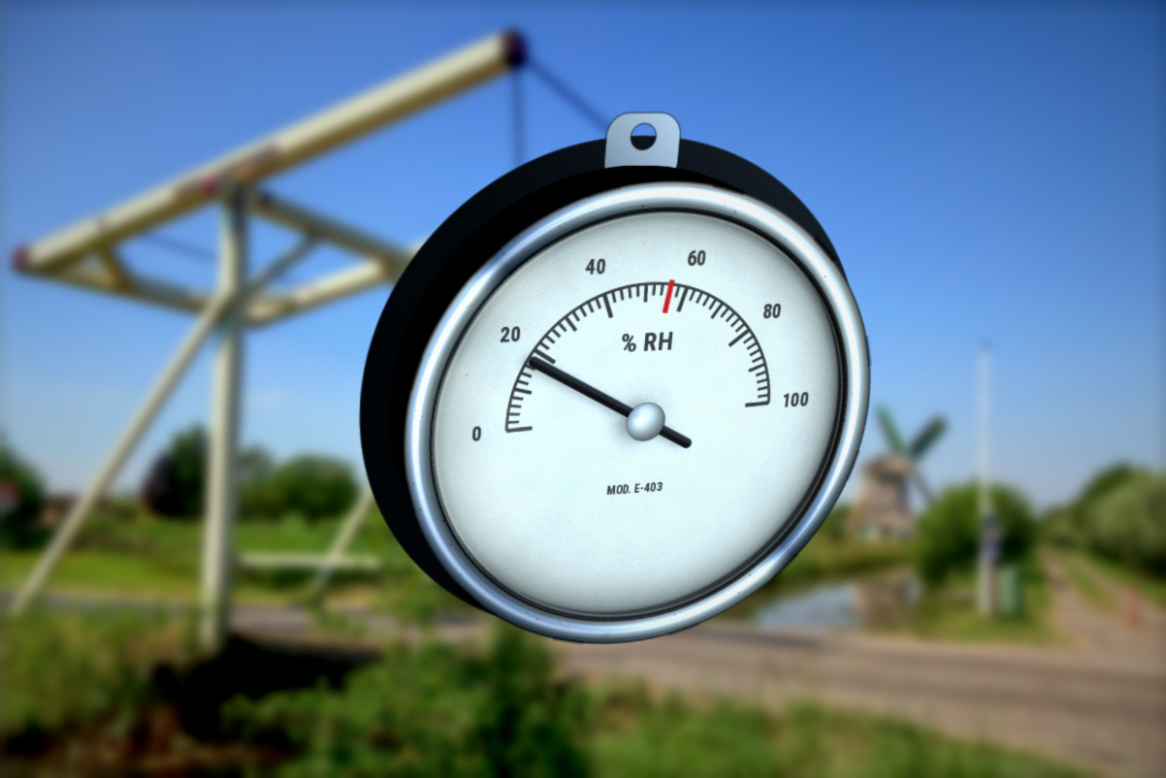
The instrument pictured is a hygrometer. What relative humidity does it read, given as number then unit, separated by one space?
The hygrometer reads 18 %
